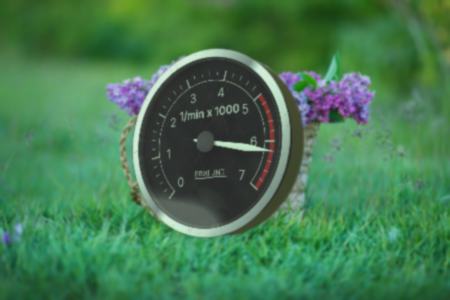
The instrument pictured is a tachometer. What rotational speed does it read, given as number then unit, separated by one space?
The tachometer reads 6200 rpm
